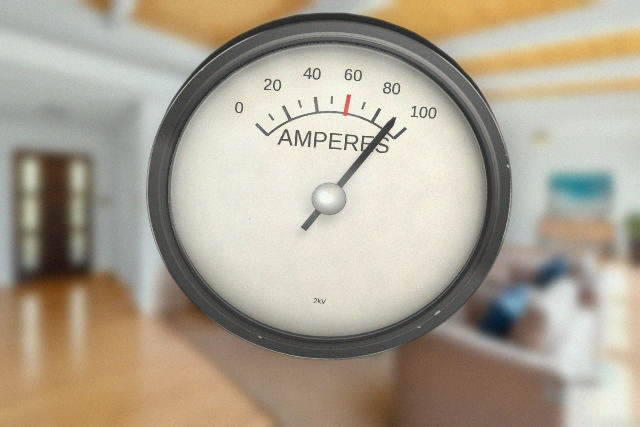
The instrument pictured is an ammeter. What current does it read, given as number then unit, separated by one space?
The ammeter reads 90 A
